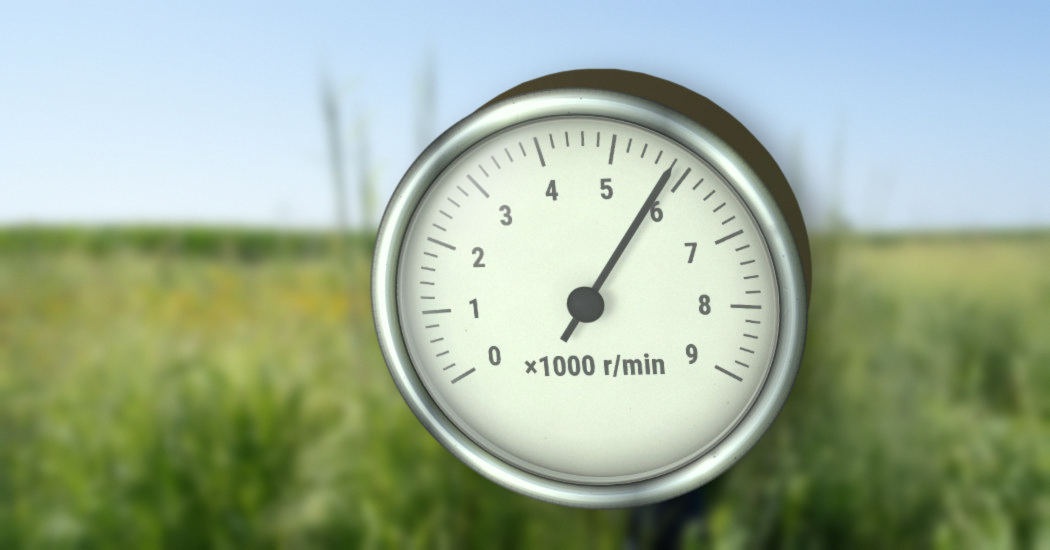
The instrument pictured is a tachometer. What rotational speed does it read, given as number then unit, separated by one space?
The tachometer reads 5800 rpm
